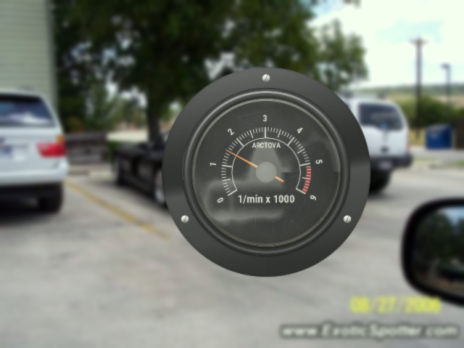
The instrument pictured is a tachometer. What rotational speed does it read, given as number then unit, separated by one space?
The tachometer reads 1500 rpm
